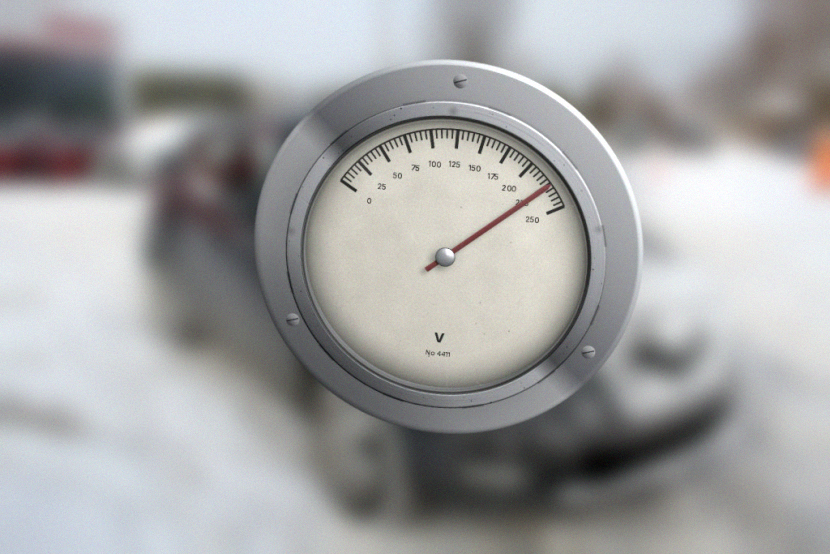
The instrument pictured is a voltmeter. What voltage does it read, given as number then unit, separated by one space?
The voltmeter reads 225 V
